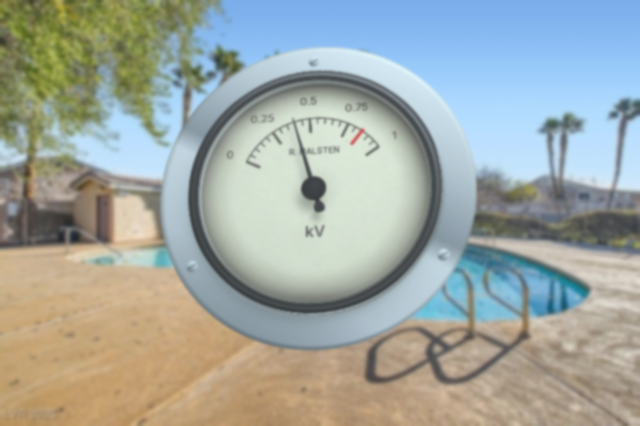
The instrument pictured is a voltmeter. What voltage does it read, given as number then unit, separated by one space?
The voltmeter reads 0.4 kV
